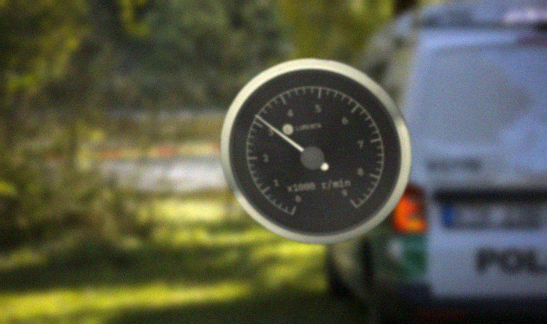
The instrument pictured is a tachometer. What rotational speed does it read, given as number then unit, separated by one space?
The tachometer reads 3200 rpm
